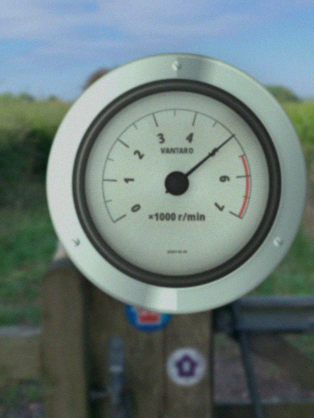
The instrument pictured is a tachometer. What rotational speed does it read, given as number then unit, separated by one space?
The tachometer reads 5000 rpm
